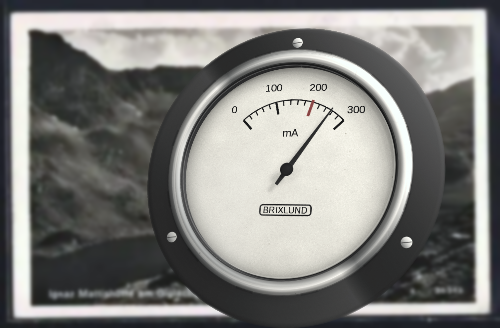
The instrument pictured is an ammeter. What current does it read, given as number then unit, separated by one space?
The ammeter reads 260 mA
